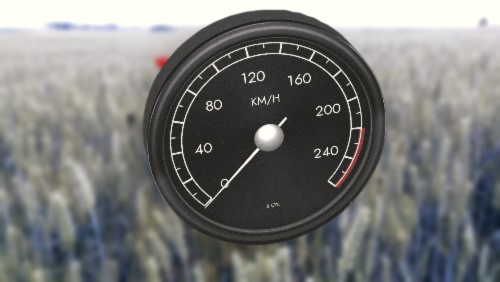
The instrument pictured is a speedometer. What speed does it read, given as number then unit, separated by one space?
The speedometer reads 0 km/h
